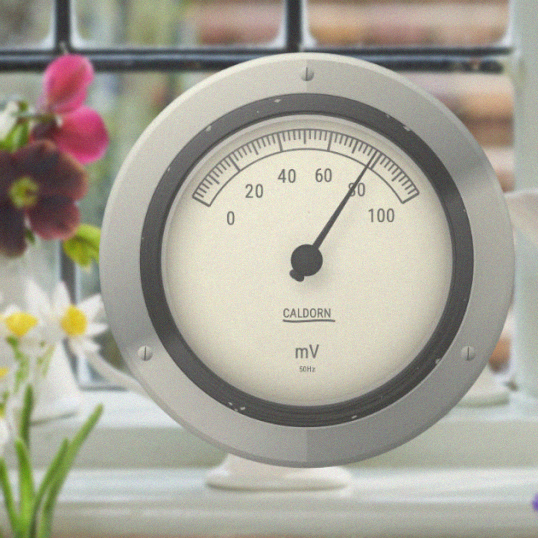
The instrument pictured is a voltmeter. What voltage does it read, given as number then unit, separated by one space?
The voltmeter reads 78 mV
